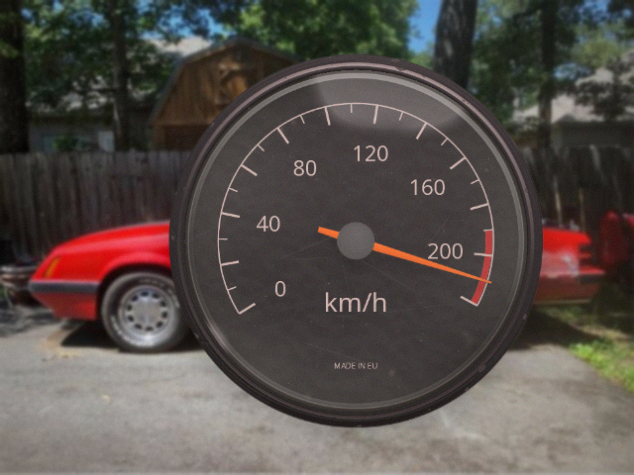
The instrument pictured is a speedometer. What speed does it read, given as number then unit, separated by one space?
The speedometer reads 210 km/h
